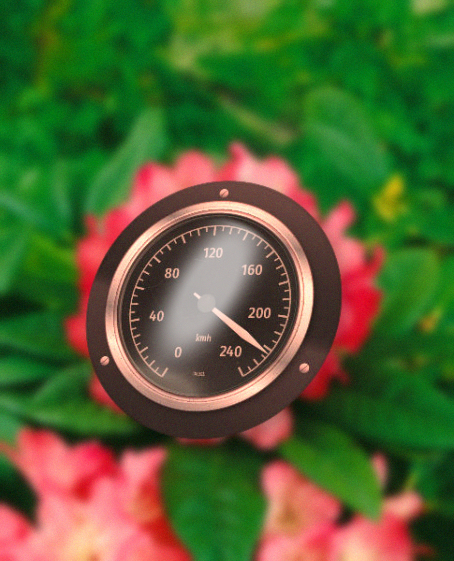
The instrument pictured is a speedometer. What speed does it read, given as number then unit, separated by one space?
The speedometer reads 222.5 km/h
